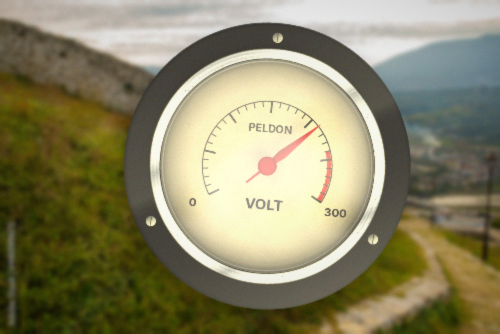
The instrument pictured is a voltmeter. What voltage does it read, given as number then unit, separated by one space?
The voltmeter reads 210 V
